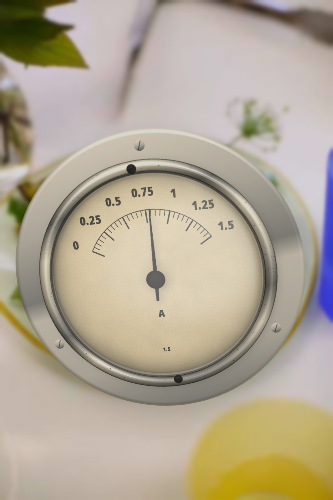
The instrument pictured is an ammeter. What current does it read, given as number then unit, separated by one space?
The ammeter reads 0.8 A
